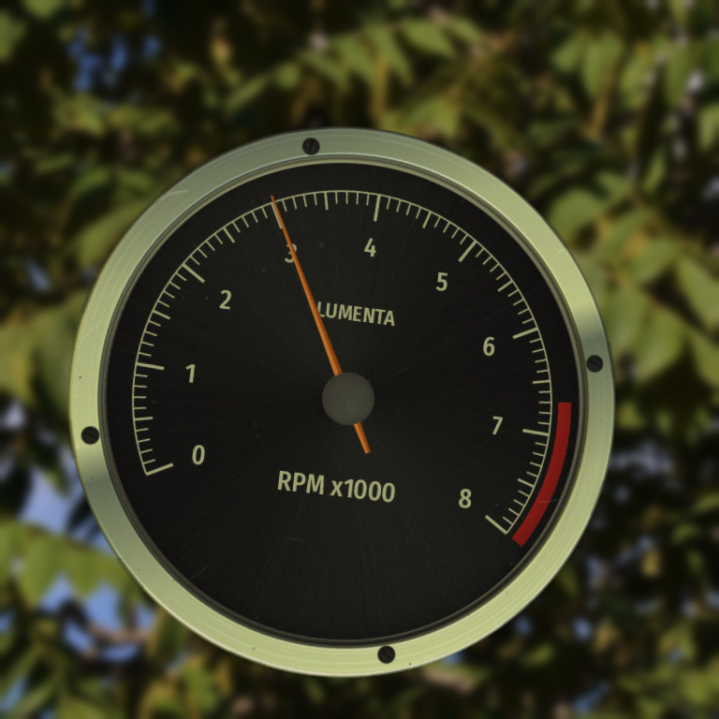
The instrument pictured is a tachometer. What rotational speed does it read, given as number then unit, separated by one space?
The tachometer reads 3000 rpm
